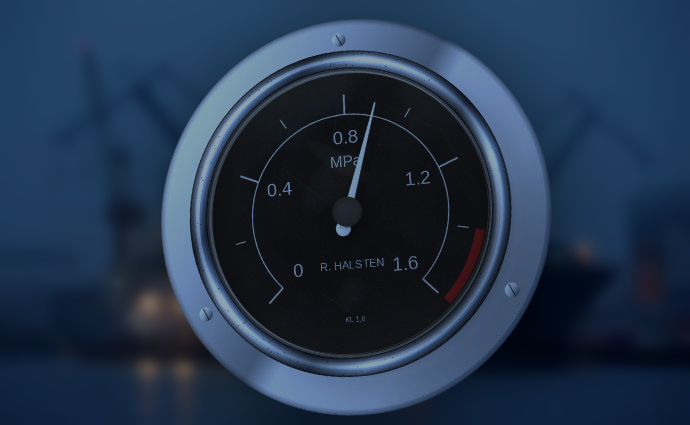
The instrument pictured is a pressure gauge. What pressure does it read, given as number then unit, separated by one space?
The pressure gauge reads 0.9 MPa
